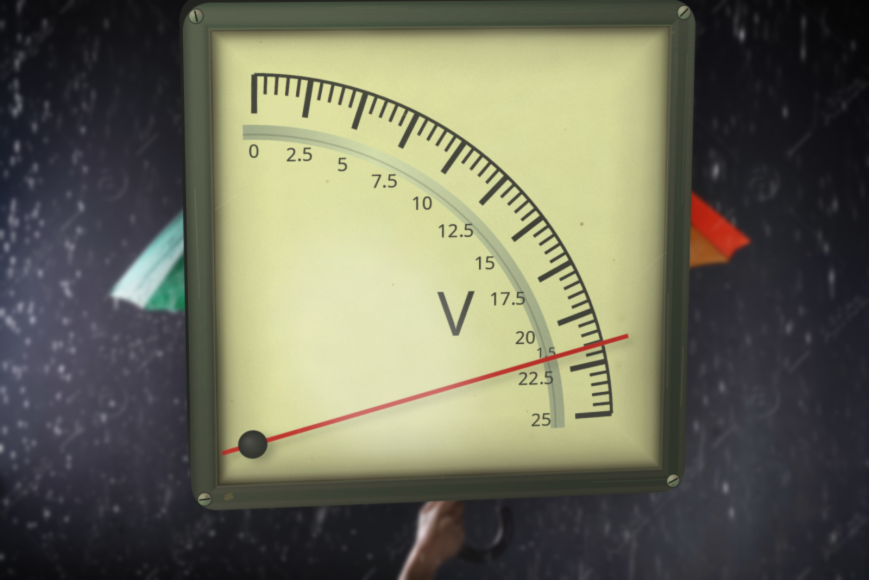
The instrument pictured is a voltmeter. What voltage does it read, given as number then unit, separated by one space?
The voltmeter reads 21.5 V
